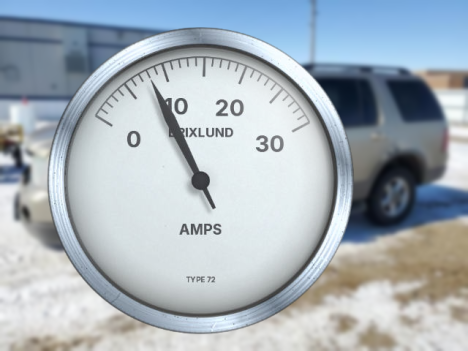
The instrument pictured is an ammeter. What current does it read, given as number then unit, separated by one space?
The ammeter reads 8 A
